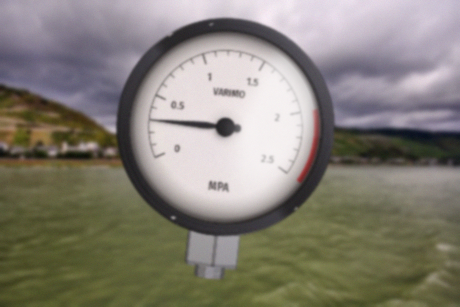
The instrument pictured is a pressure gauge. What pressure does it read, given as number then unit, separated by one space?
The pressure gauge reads 0.3 MPa
